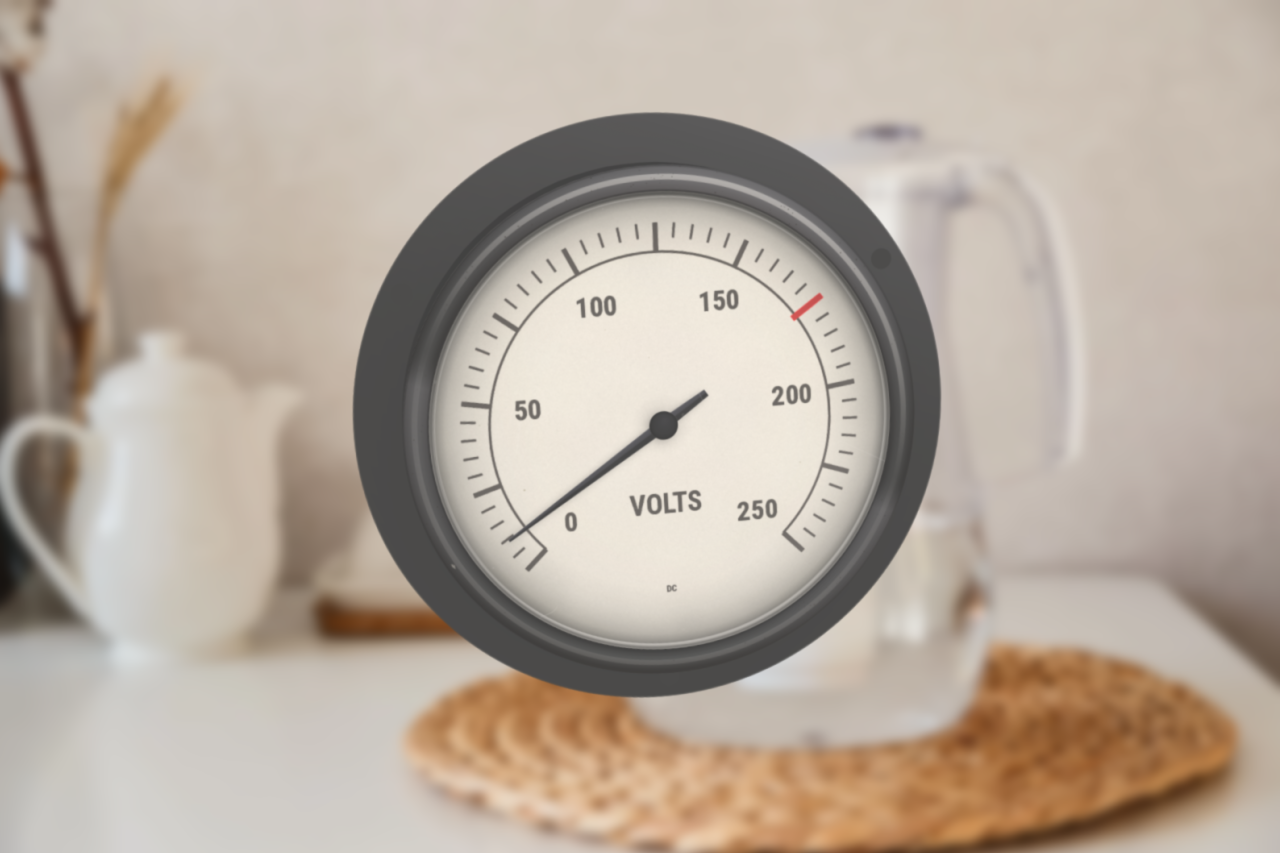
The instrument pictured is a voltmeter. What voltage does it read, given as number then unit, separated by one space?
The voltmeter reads 10 V
